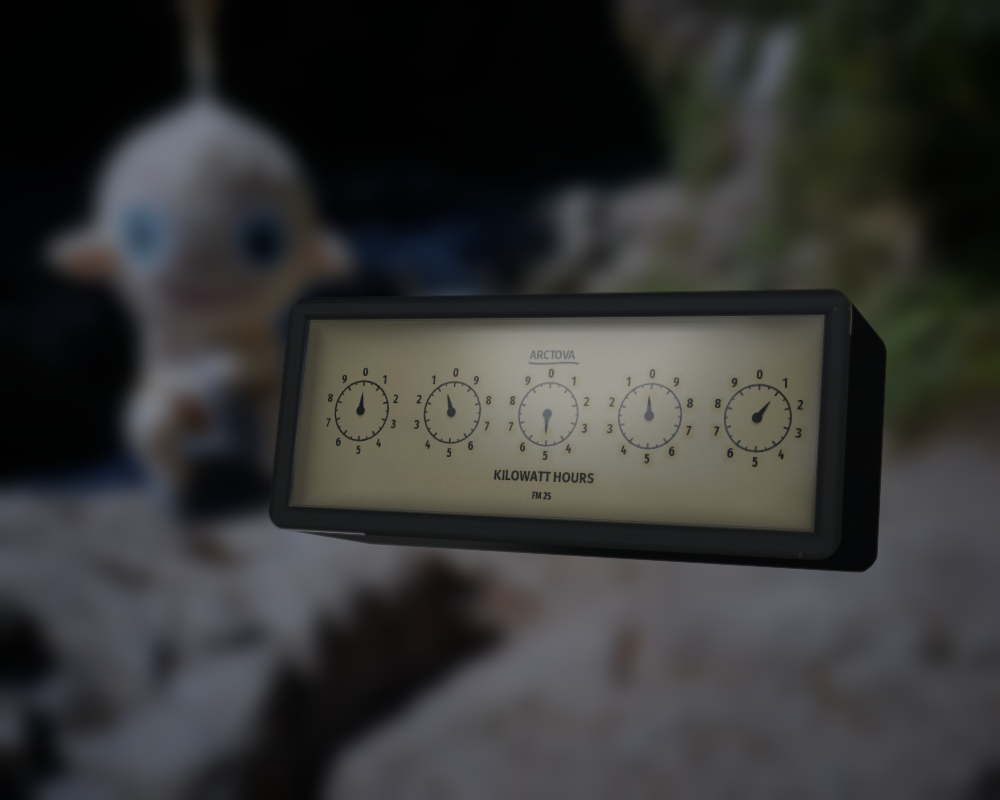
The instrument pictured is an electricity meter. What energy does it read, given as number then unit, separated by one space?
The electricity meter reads 501 kWh
